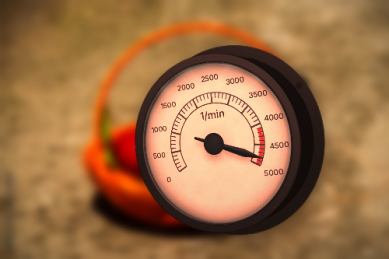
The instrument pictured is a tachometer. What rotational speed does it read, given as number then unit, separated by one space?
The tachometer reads 4800 rpm
